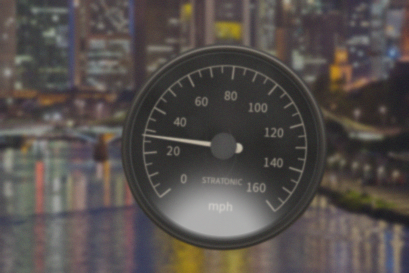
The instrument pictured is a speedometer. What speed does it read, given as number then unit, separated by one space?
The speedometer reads 27.5 mph
